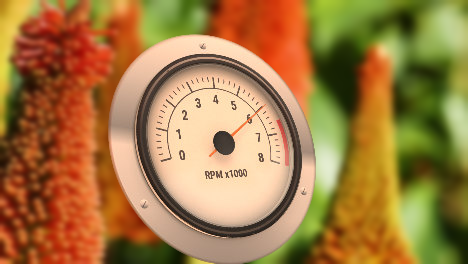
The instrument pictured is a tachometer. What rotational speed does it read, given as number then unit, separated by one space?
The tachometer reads 6000 rpm
